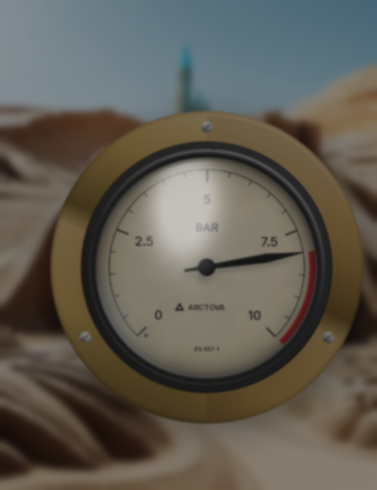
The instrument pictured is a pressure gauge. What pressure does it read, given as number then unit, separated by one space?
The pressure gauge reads 8 bar
